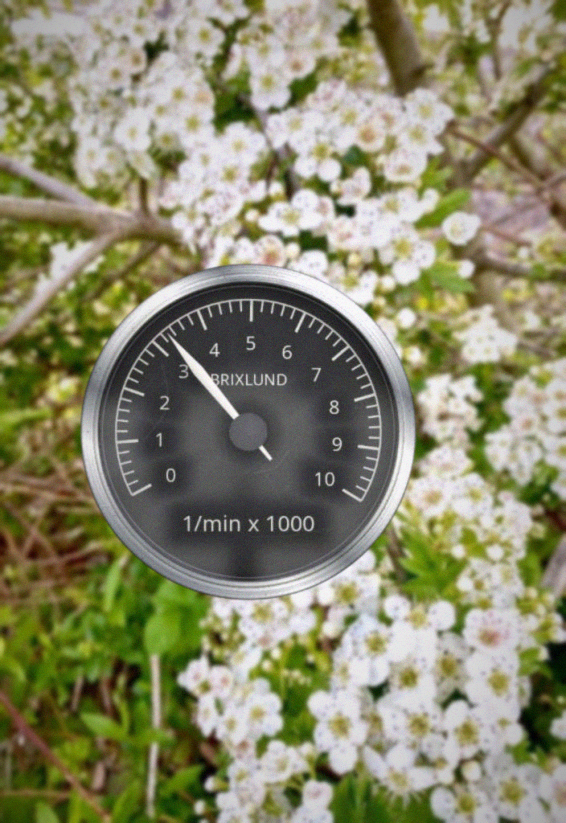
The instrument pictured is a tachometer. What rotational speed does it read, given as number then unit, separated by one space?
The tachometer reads 3300 rpm
